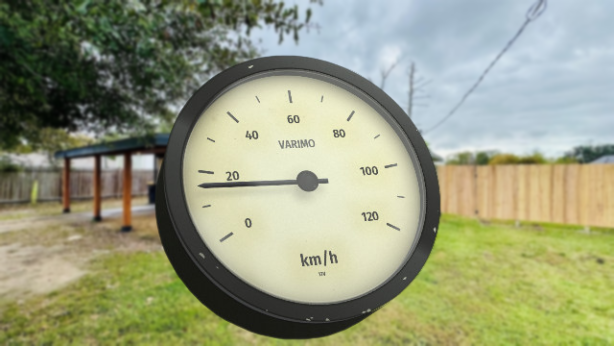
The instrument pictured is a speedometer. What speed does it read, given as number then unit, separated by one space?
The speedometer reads 15 km/h
